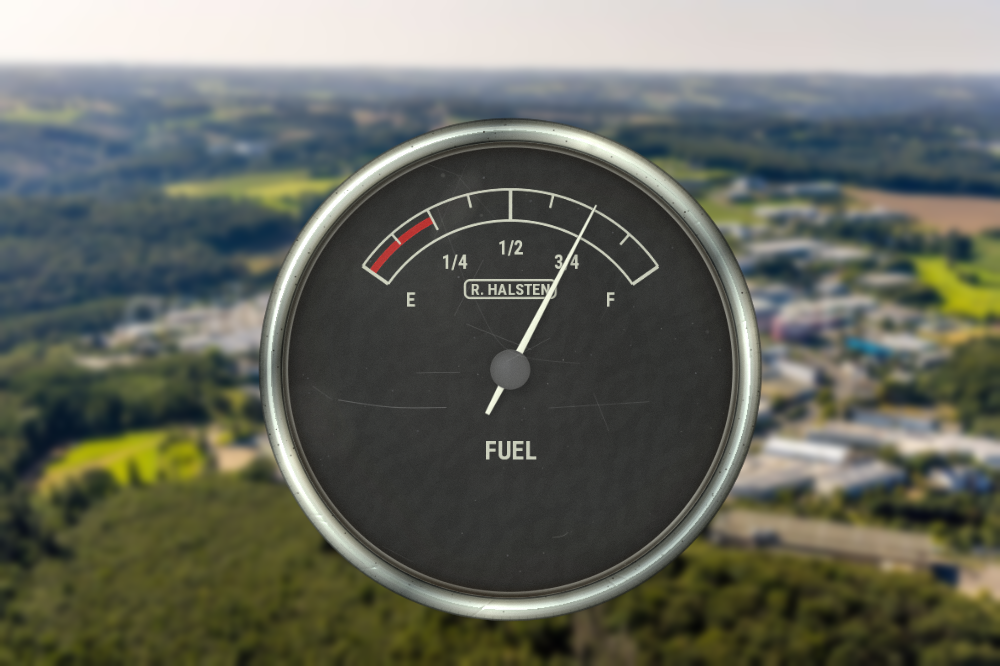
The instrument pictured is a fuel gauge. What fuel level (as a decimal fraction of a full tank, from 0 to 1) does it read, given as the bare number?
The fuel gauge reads 0.75
